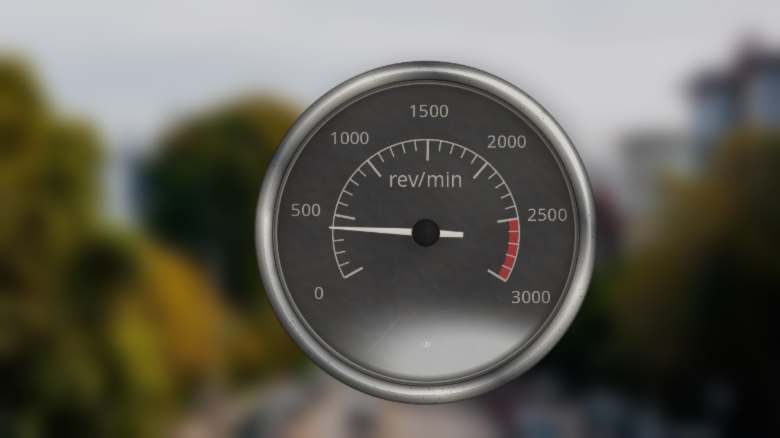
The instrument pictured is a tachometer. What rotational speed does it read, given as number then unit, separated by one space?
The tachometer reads 400 rpm
